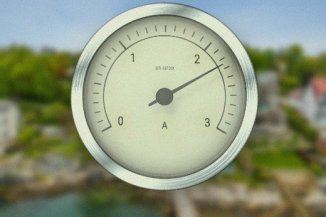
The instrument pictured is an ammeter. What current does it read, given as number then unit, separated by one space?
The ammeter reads 2.25 A
